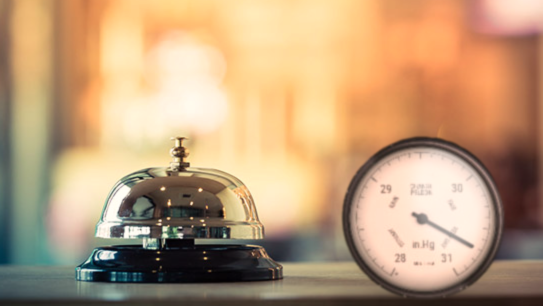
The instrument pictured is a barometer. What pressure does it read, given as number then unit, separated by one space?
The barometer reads 30.7 inHg
